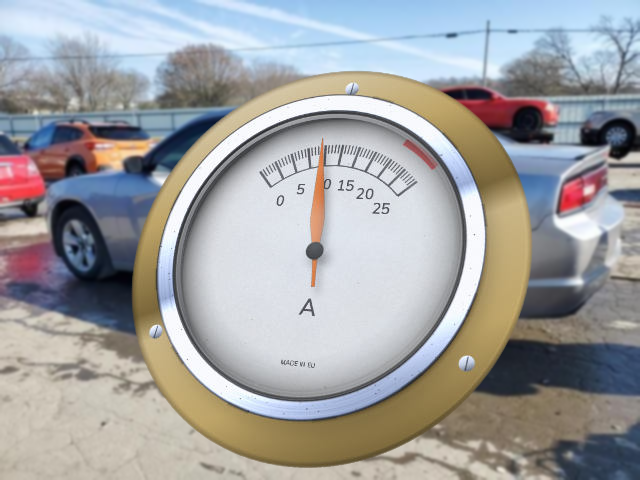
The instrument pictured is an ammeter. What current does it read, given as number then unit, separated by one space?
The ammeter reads 10 A
